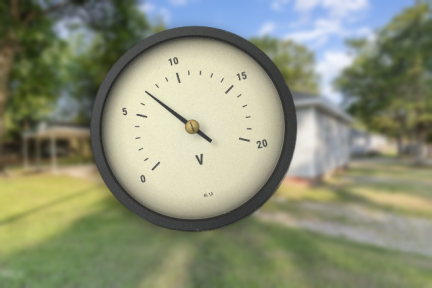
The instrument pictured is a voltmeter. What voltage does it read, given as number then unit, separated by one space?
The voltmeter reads 7 V
